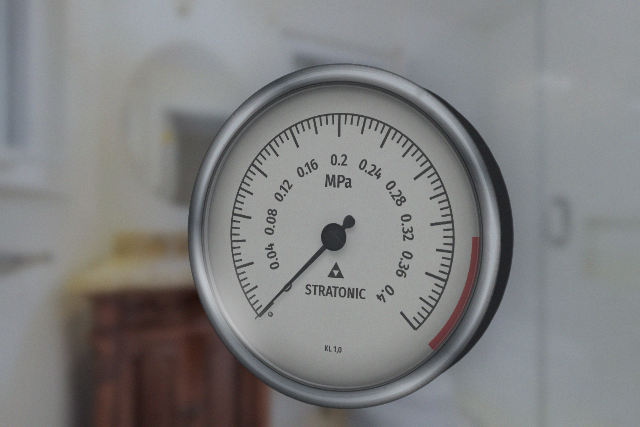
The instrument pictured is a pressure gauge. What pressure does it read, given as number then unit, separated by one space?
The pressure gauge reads 0 MPa
